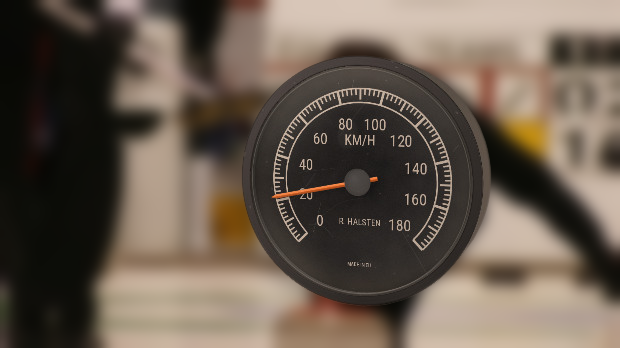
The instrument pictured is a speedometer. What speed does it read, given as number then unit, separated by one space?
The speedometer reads 22 km/h
